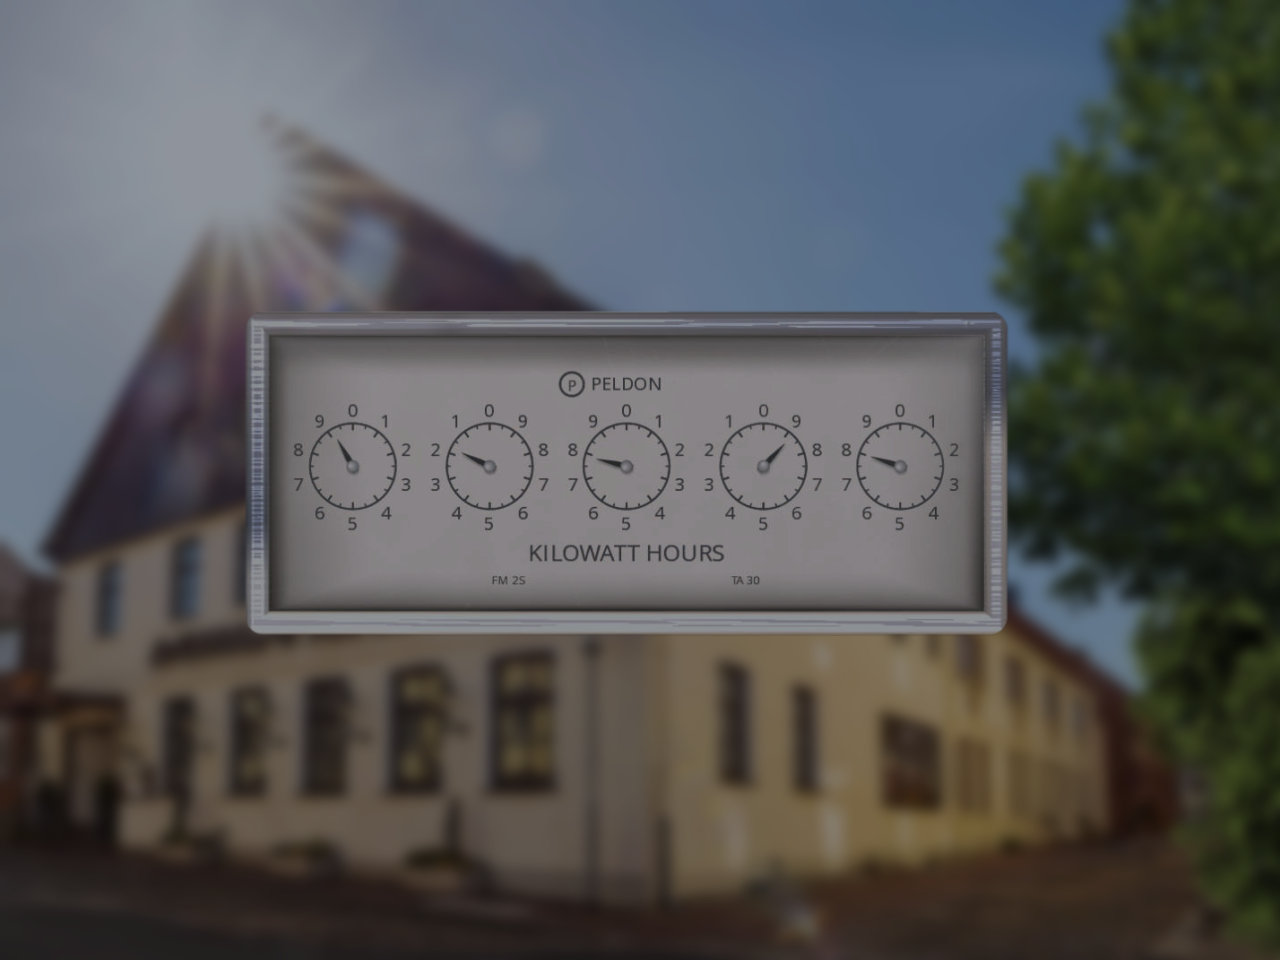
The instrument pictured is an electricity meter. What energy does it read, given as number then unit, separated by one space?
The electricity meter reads 91788 kWh
